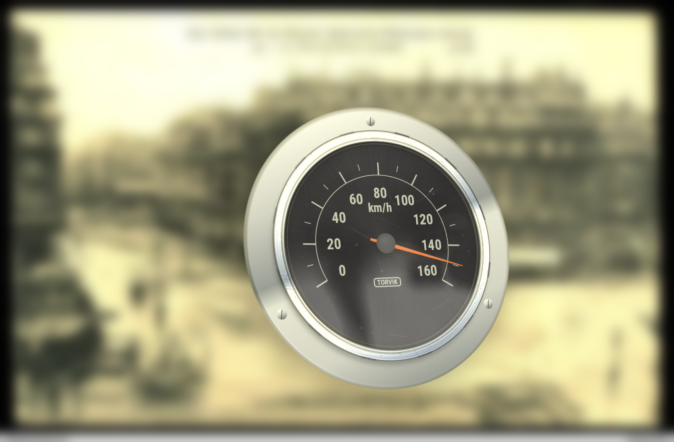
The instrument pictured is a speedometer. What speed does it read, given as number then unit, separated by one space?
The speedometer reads 150 km/h
